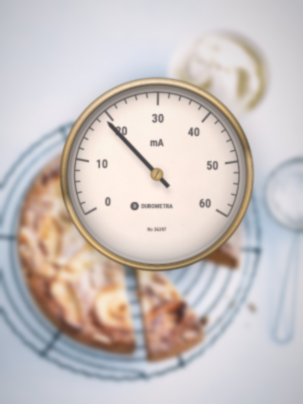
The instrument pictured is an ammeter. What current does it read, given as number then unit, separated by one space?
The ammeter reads 19 mA
